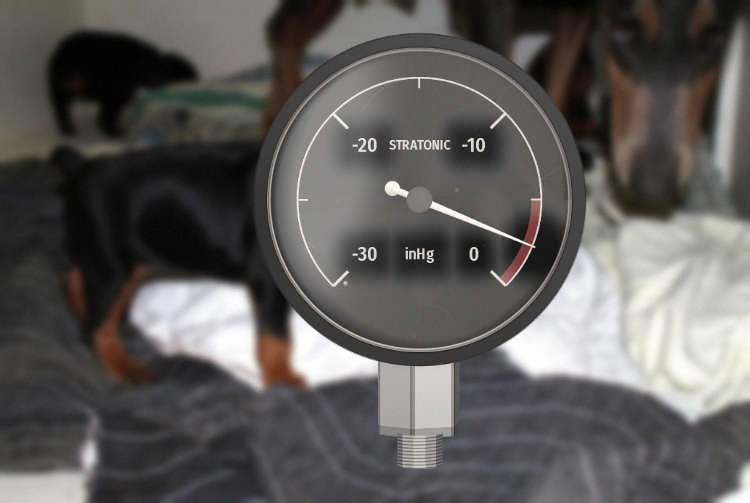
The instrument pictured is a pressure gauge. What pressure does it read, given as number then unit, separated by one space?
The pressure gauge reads -2.5 inHg
